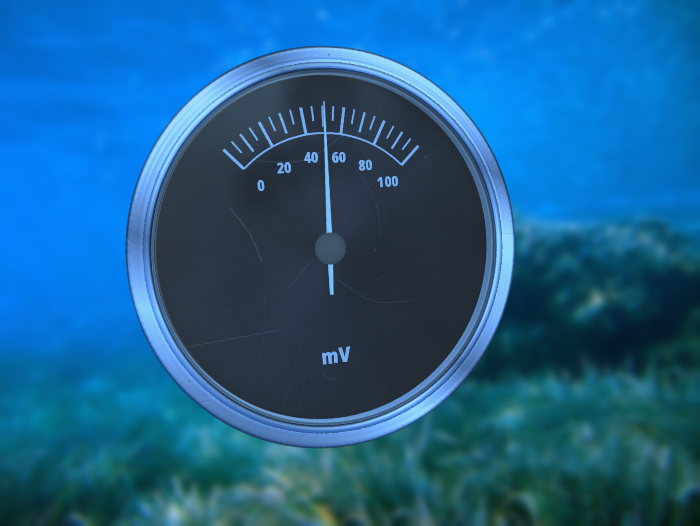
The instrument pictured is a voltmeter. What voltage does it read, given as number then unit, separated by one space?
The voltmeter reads 50 mV
